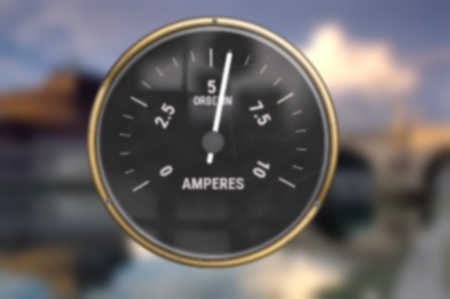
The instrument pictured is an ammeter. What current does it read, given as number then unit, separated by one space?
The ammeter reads 5.5 A
